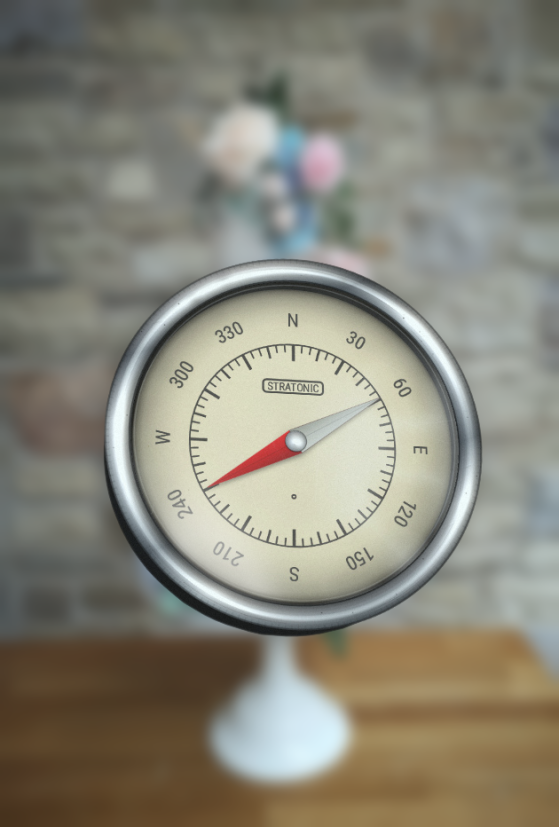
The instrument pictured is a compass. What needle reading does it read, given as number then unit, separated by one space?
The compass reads 240 °
